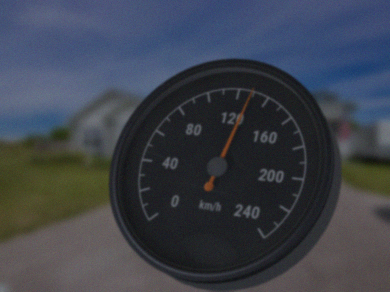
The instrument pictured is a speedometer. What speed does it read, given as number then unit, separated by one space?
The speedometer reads 130 km/h
